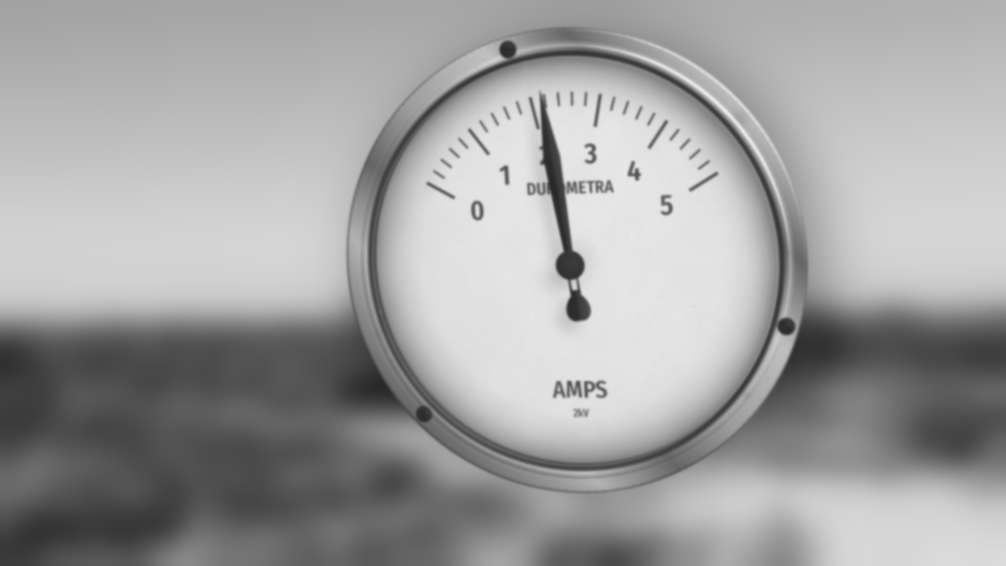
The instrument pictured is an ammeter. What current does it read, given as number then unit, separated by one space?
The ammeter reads 2.2 A
